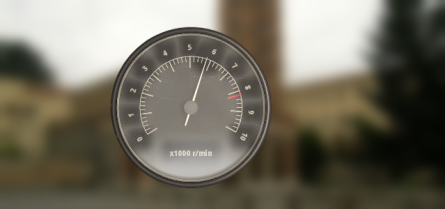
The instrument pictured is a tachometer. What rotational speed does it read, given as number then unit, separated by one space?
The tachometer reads 5800 rpm
